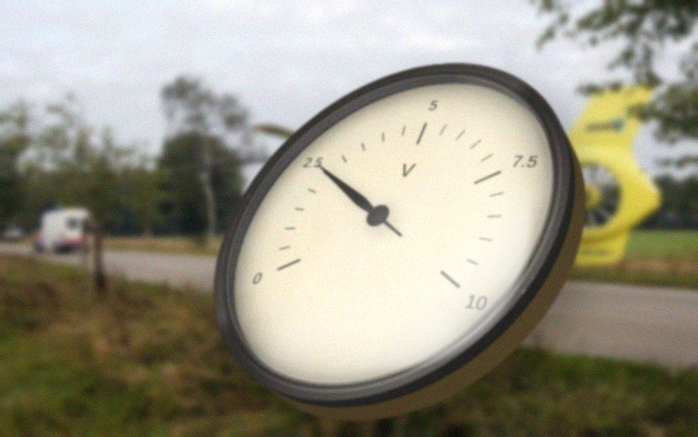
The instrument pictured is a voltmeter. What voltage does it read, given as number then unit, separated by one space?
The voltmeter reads 2.5 V
